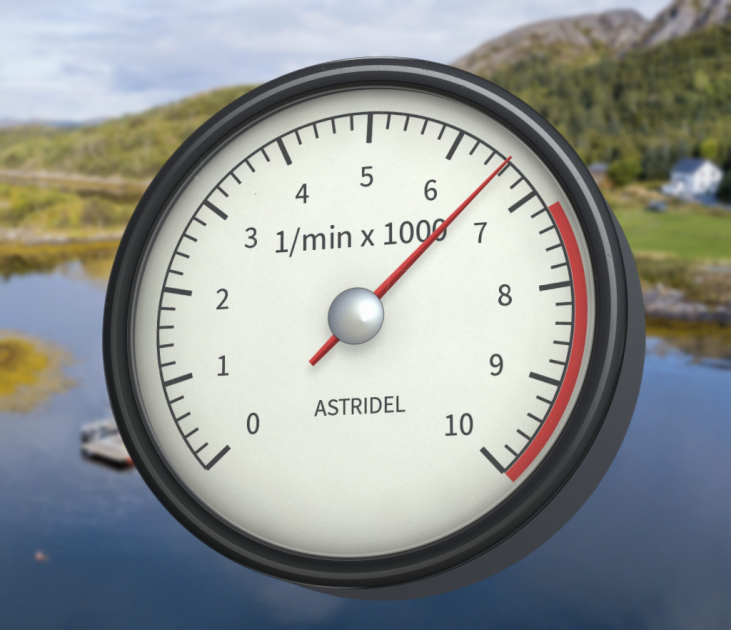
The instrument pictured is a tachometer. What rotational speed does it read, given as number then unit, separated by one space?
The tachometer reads 6600 rpm
